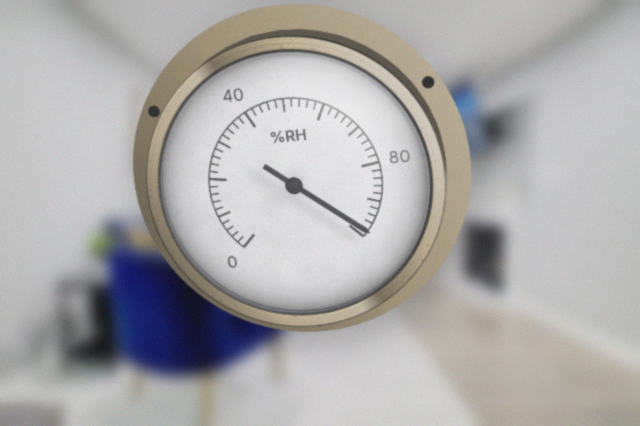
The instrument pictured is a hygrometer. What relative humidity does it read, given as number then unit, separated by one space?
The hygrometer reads 98 %
